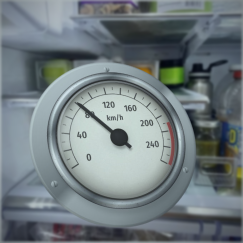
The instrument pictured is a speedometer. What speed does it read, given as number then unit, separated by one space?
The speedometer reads 80 km/h
